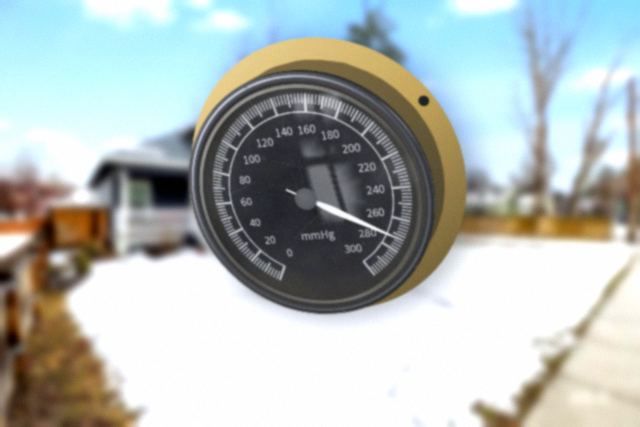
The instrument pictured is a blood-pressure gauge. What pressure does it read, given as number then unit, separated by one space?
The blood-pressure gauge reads 270 mmHg
